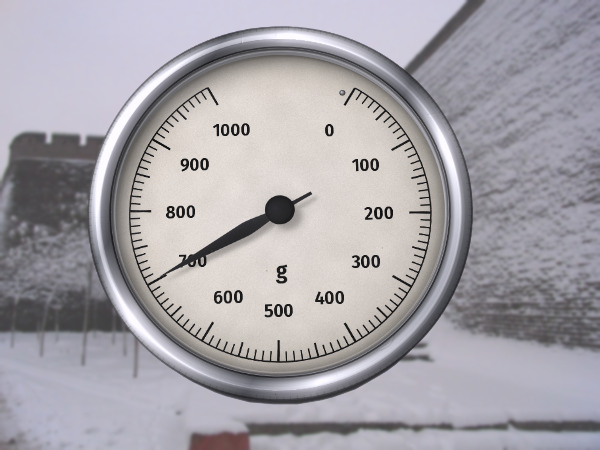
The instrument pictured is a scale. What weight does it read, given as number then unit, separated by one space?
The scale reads 700 g
